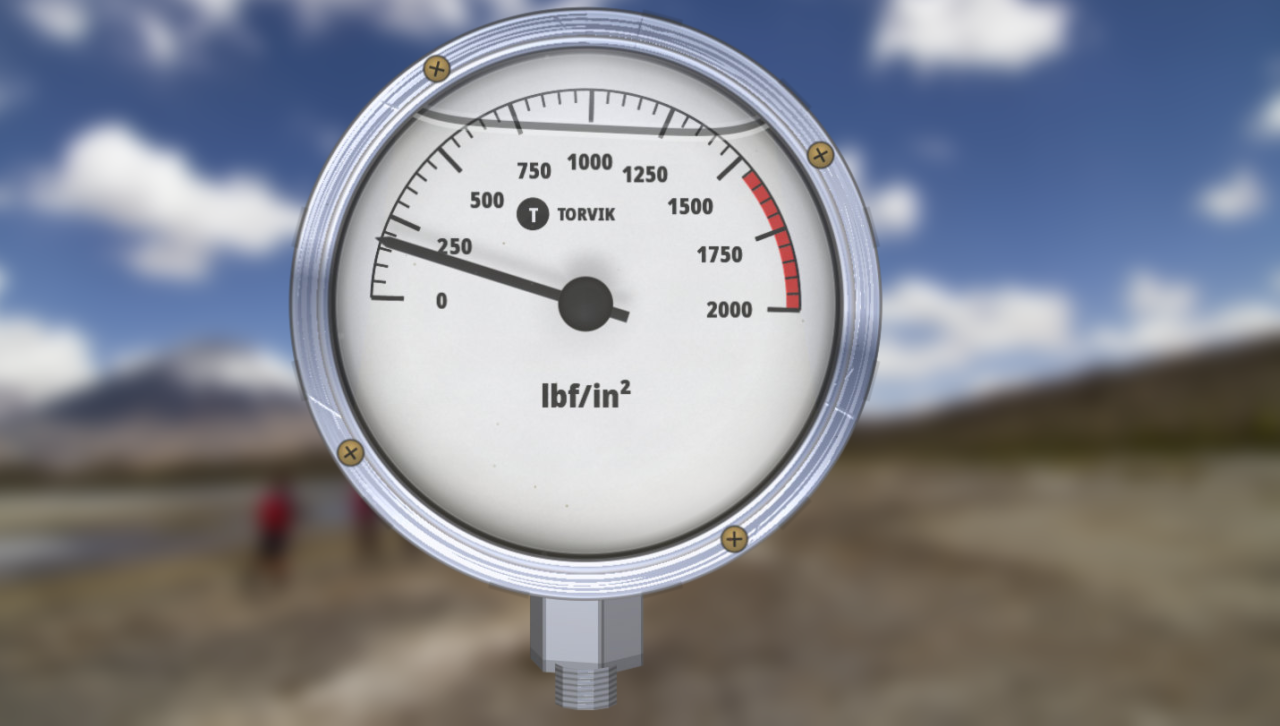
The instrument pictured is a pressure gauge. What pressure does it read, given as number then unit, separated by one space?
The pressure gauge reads 175 psi
